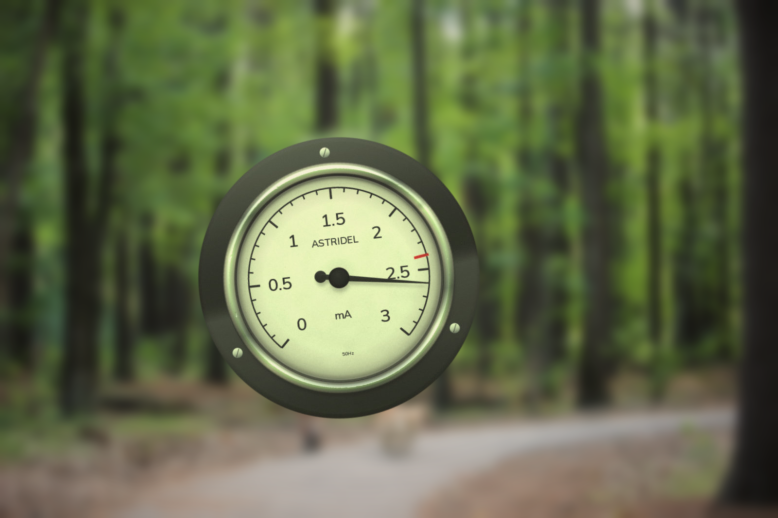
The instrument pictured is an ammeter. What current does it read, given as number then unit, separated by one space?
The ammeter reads 2.6 mA
